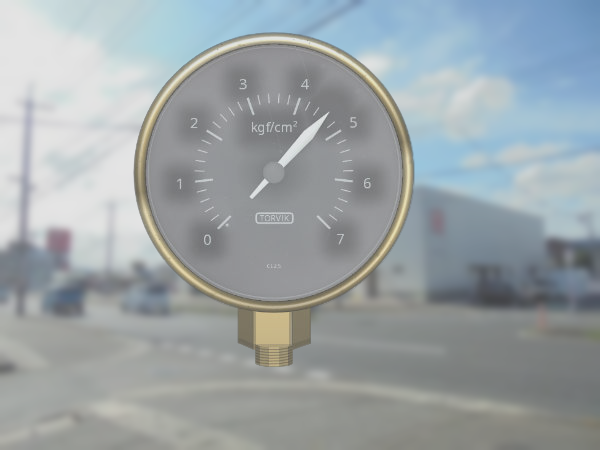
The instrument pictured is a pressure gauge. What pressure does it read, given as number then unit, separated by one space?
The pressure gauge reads 4.6 kg/cm²
